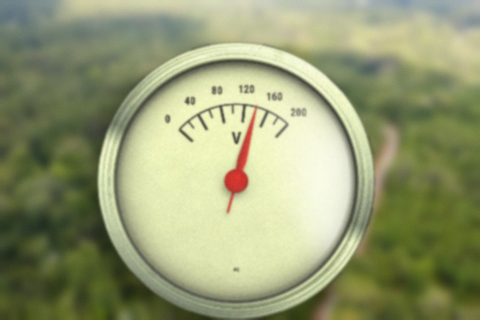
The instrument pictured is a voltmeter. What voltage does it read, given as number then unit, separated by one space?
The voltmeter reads 140 V
